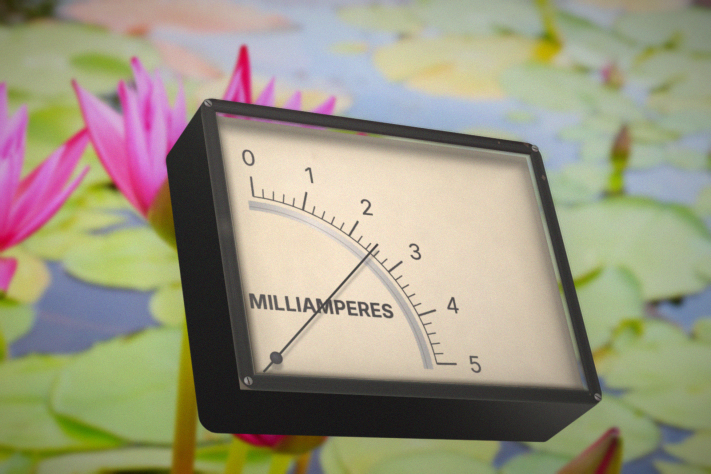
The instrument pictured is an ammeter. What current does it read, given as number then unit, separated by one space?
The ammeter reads 2.5 mA
